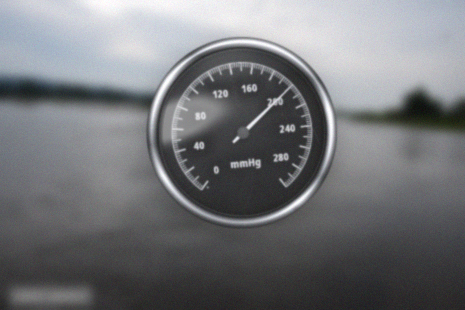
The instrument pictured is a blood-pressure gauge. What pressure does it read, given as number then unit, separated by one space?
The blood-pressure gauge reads 200 mmHg
